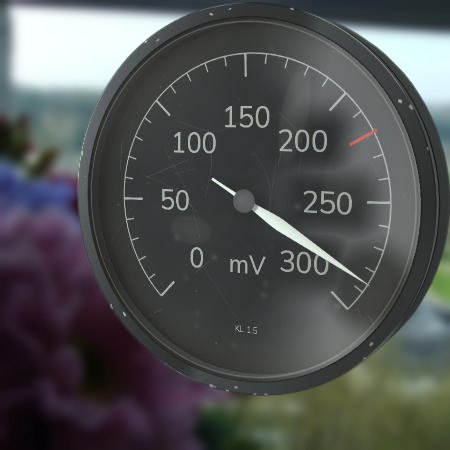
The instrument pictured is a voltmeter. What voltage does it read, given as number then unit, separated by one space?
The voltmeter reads 285 mV
